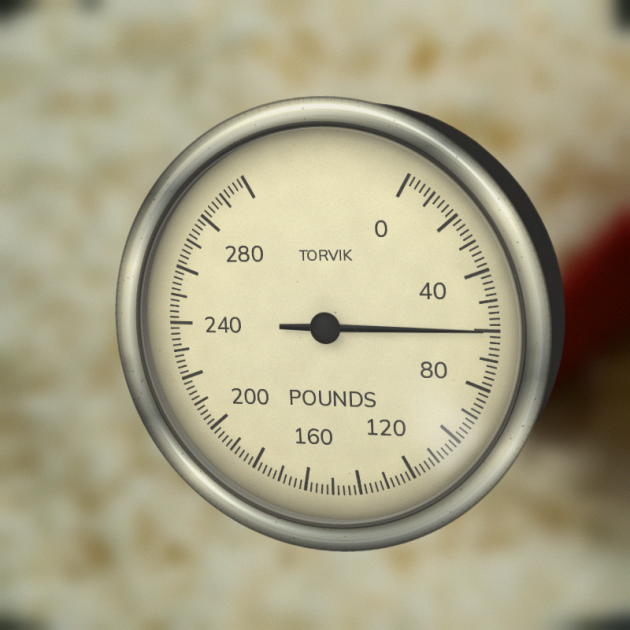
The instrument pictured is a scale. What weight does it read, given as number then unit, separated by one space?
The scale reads 60 lb
